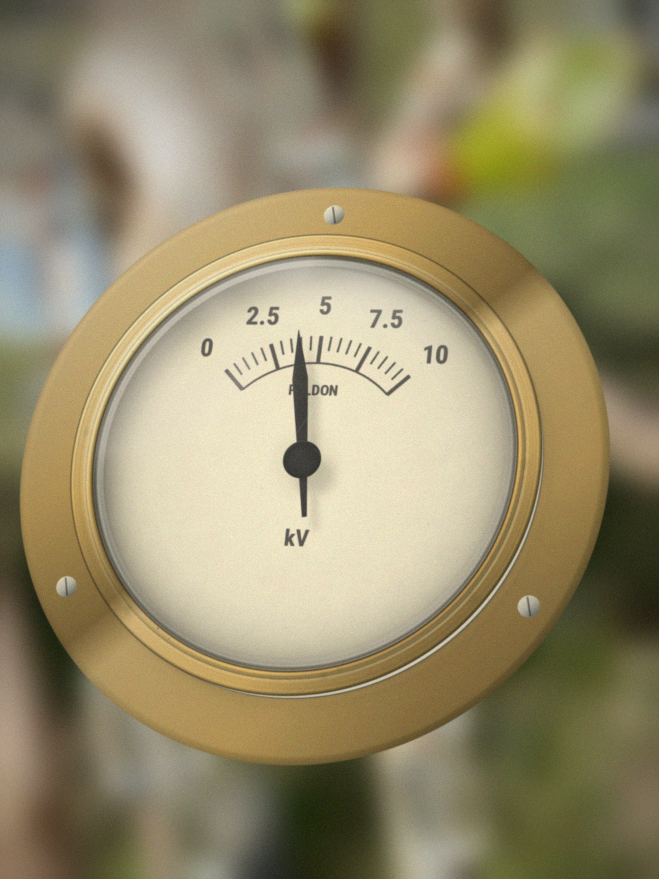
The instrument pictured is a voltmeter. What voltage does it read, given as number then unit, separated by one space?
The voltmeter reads 4 kV
